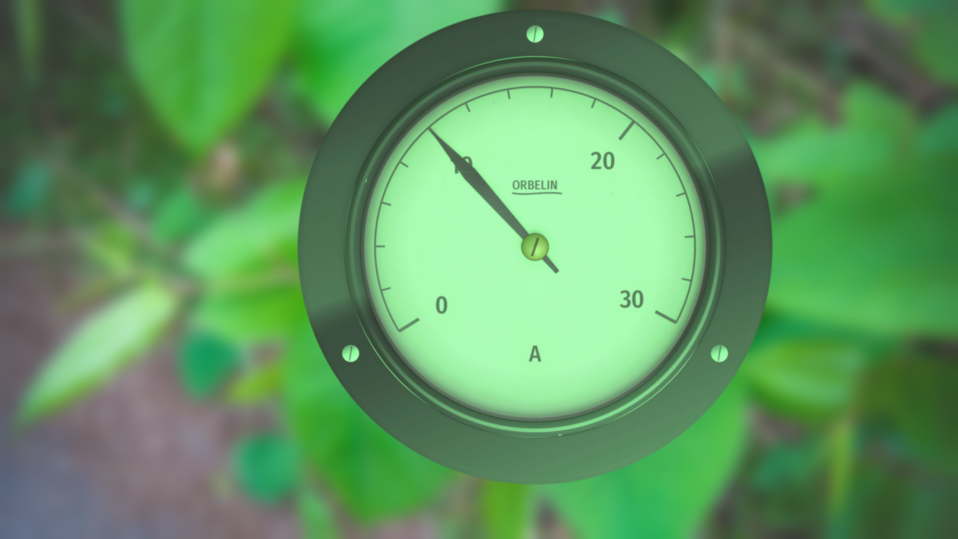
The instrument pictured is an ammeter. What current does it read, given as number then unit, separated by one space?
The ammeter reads 10 A
